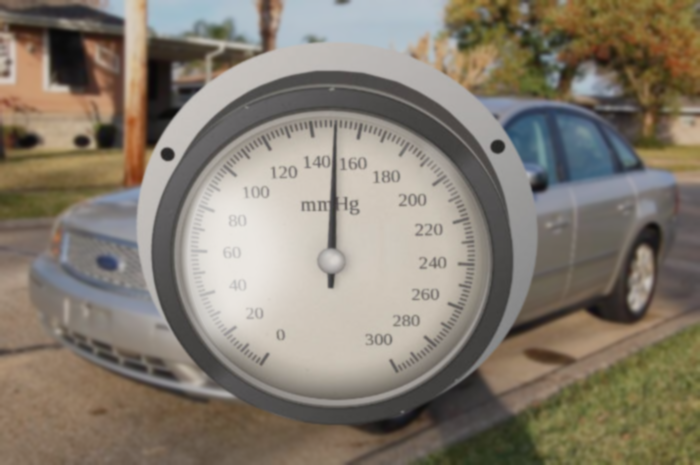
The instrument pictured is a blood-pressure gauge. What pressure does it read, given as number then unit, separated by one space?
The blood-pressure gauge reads 150 mmHg
